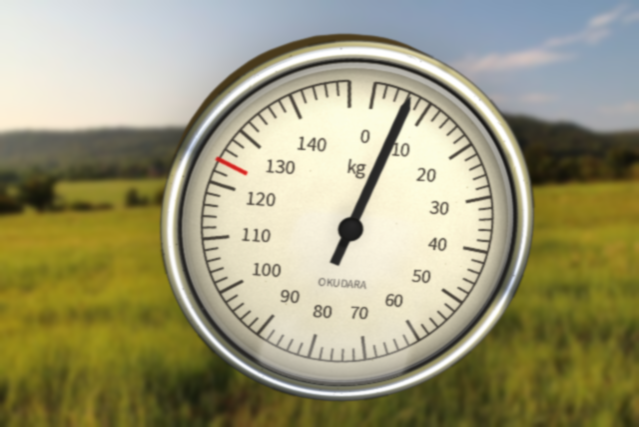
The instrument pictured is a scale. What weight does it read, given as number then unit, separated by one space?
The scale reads 6 kg
